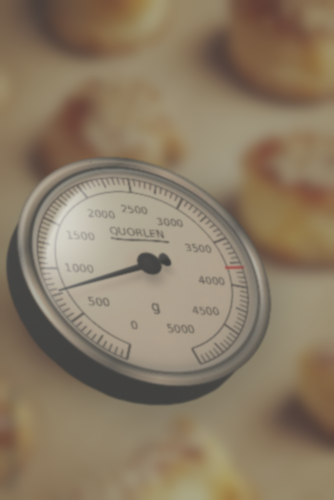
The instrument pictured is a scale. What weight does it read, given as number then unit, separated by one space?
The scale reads 750 g
